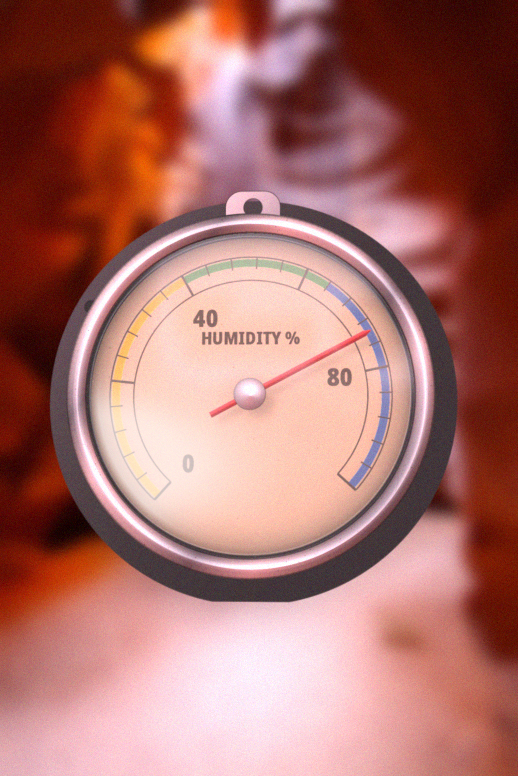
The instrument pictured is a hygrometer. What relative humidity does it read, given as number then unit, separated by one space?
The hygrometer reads 74 %
